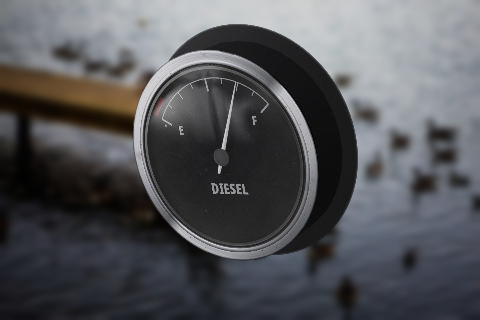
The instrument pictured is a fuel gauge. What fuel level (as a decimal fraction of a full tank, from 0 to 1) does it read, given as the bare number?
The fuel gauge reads 0.75
